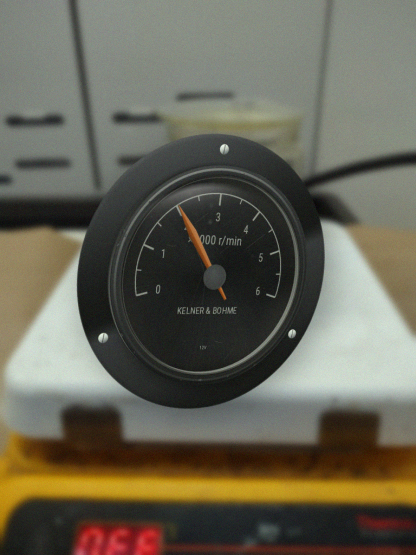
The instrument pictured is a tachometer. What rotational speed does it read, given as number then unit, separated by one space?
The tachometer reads 2000 rpm
